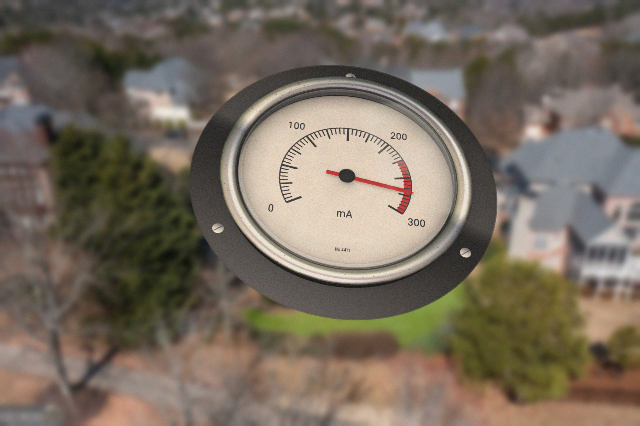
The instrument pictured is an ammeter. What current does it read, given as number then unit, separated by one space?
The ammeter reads 275 mA
